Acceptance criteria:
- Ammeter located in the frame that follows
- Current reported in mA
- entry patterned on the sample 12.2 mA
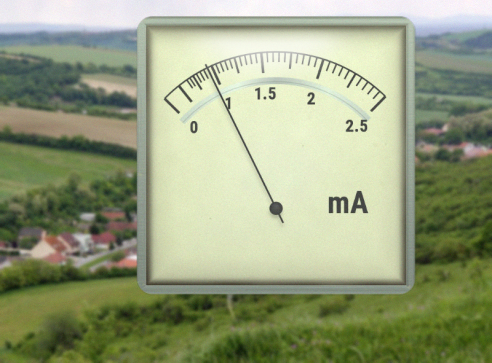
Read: 0.95 mA
